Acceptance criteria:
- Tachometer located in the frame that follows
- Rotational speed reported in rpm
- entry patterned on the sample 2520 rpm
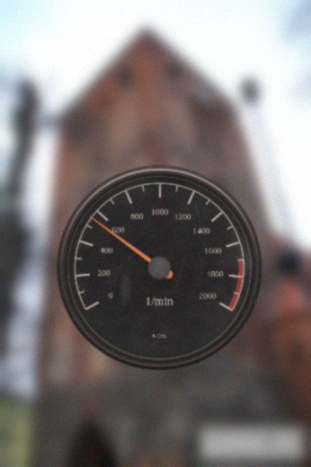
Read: 550 rpm
